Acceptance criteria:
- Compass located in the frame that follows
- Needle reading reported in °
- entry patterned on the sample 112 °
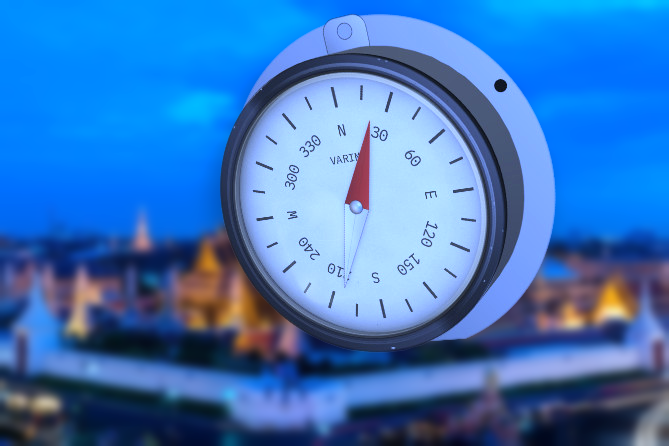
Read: 22.5 °
